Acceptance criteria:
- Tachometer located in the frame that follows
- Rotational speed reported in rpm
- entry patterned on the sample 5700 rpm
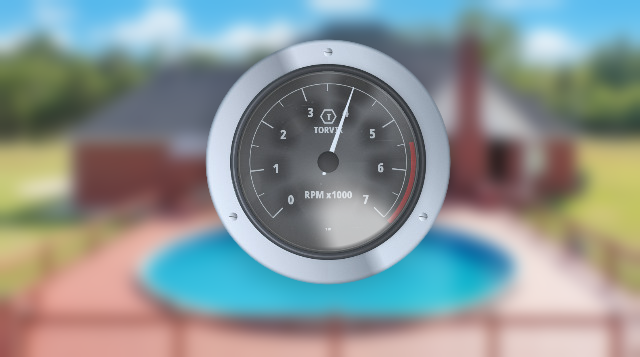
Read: 4000 rpm
